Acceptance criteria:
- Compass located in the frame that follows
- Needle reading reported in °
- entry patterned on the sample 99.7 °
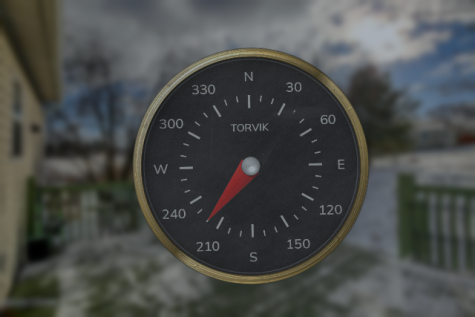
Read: 220 °
